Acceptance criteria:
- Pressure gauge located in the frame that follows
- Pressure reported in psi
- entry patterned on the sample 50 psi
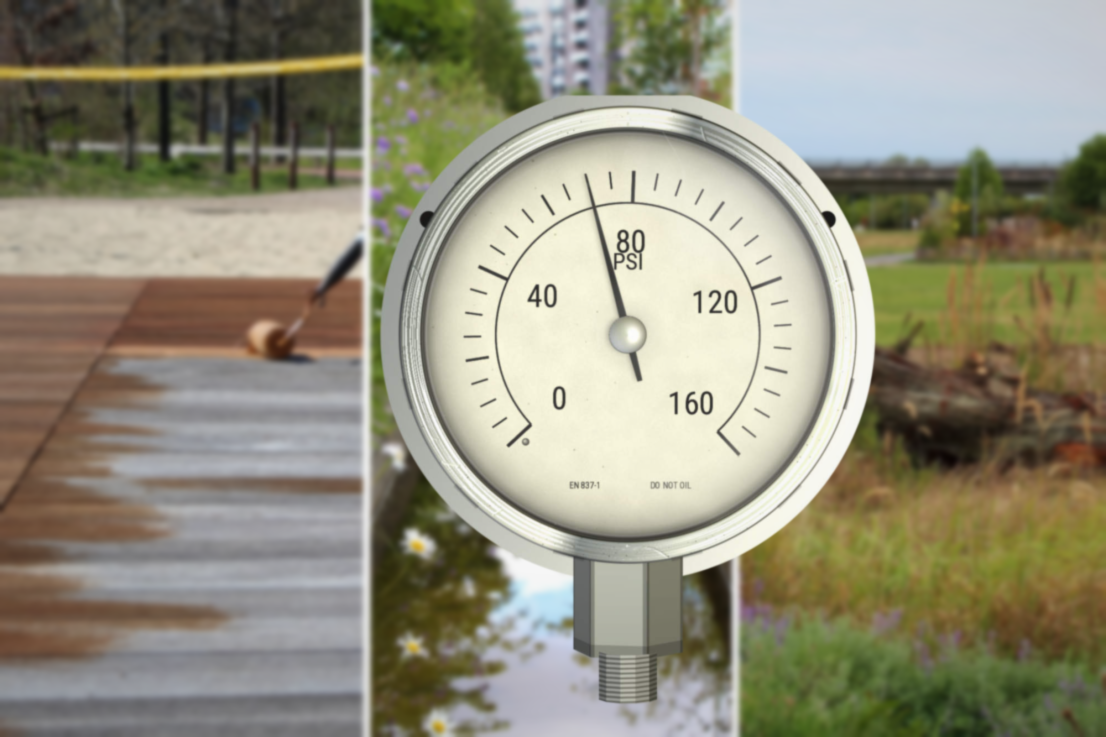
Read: 70 psi
